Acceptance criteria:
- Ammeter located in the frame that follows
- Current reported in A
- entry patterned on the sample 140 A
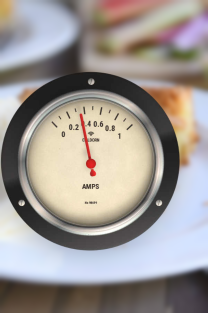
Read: 0.35 A
